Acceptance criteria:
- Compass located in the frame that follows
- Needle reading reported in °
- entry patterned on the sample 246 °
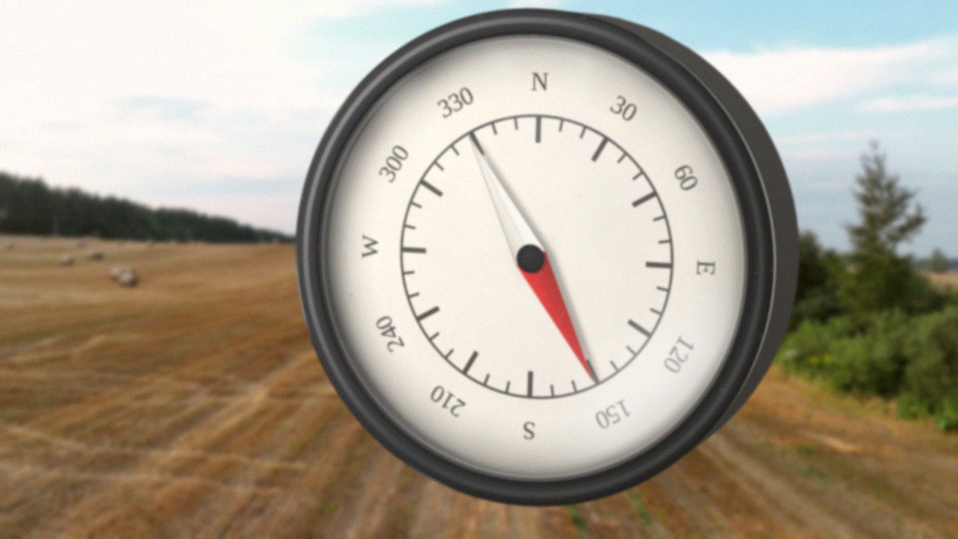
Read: 150 °
